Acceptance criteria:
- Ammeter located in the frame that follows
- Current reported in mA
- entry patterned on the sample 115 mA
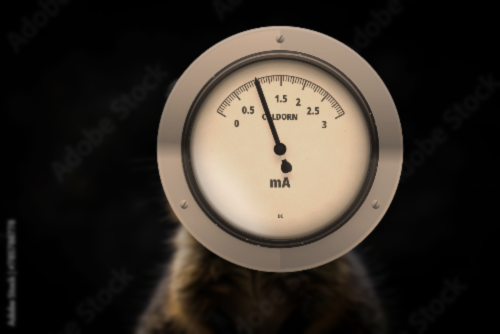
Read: 1 mA
